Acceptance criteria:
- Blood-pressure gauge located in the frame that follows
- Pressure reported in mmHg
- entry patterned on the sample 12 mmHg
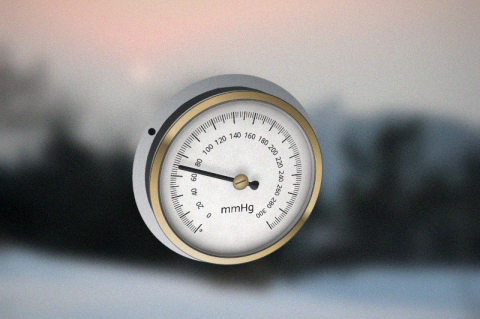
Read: 70 mmHg
